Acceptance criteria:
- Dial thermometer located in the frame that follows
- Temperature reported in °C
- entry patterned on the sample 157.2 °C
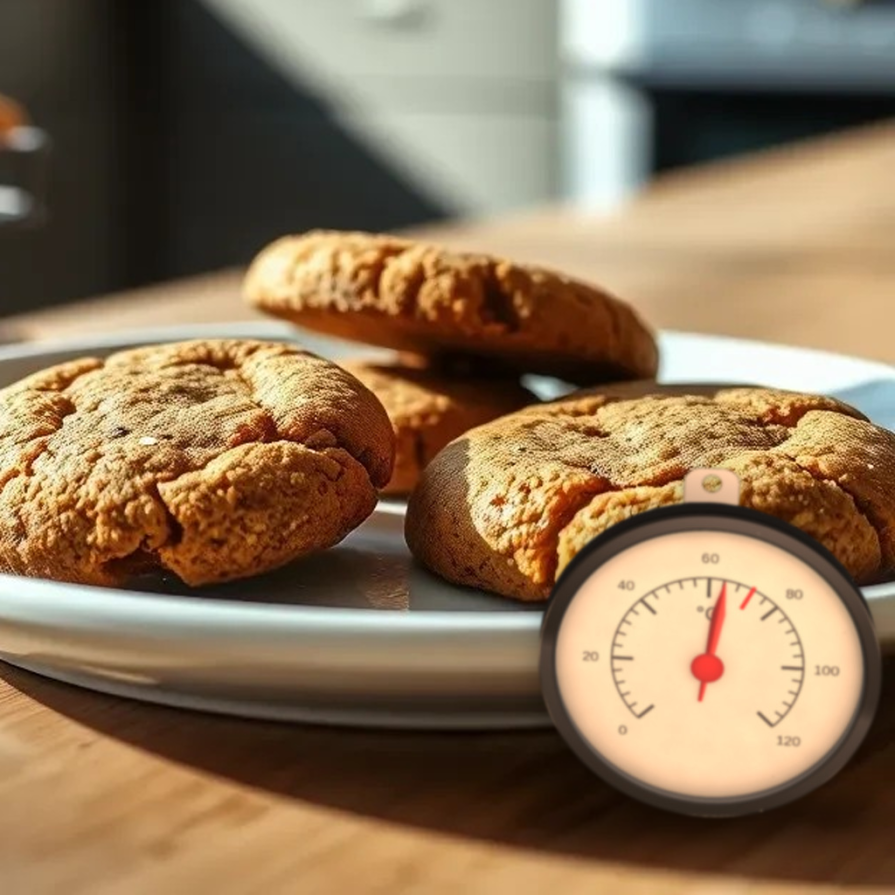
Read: 64 °C
